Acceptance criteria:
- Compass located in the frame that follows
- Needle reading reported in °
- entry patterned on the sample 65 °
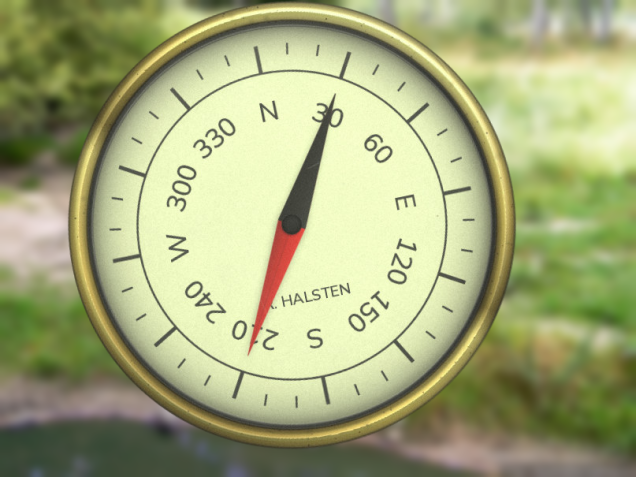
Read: 210 °
